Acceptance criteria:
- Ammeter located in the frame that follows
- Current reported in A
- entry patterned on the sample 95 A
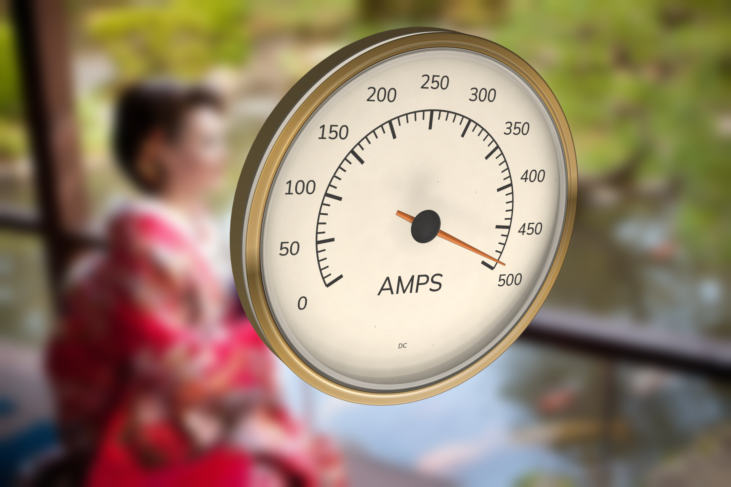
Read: 490 A
